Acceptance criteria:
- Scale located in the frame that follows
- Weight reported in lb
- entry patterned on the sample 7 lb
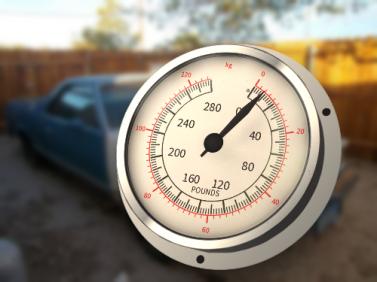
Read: 10 lb
